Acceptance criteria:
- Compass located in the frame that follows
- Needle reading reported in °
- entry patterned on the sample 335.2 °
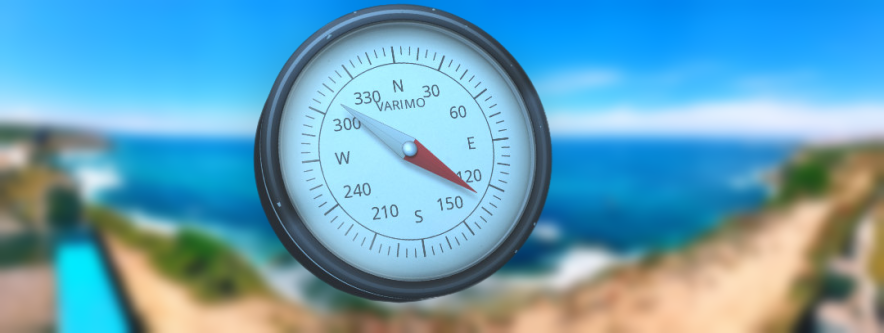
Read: 130 °
